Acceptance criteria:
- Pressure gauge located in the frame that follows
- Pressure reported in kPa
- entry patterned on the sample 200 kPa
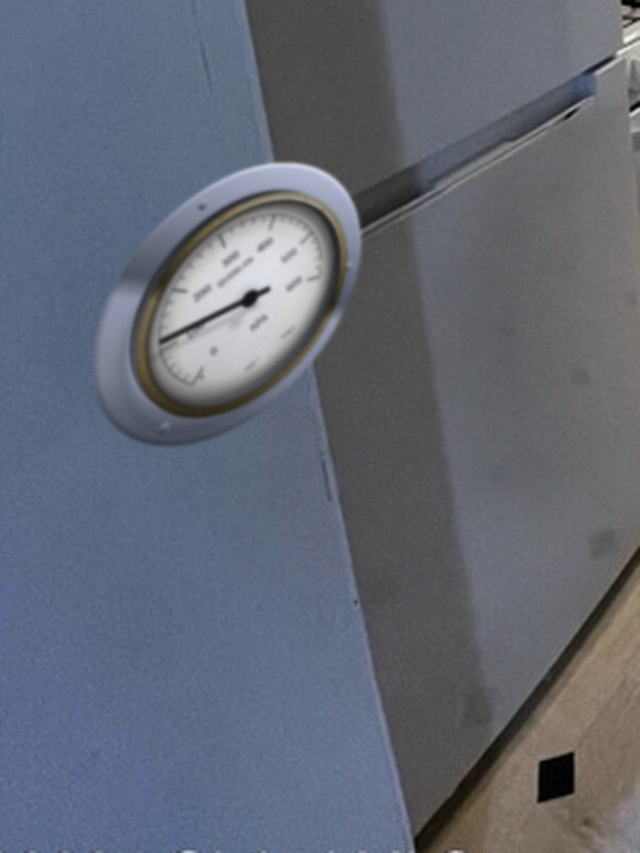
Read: 120 kPa
